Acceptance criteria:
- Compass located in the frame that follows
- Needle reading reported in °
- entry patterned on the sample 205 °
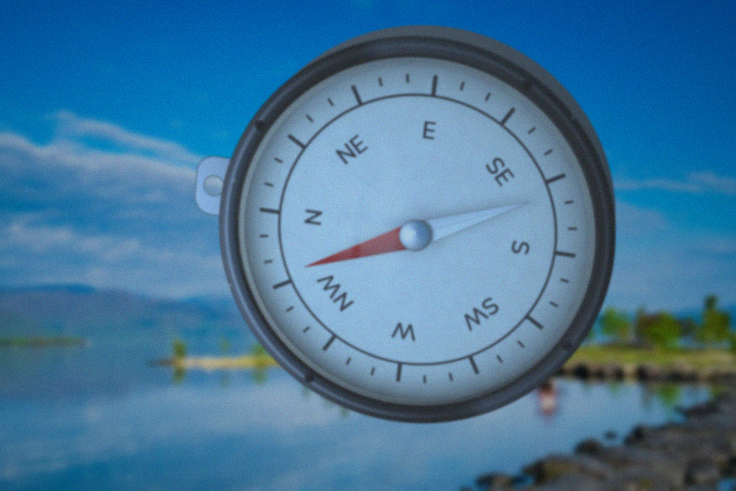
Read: 335 °
